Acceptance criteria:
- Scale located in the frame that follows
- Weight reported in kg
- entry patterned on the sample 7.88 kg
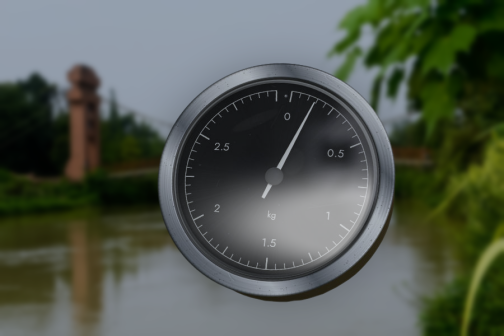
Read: 0.15 kg
